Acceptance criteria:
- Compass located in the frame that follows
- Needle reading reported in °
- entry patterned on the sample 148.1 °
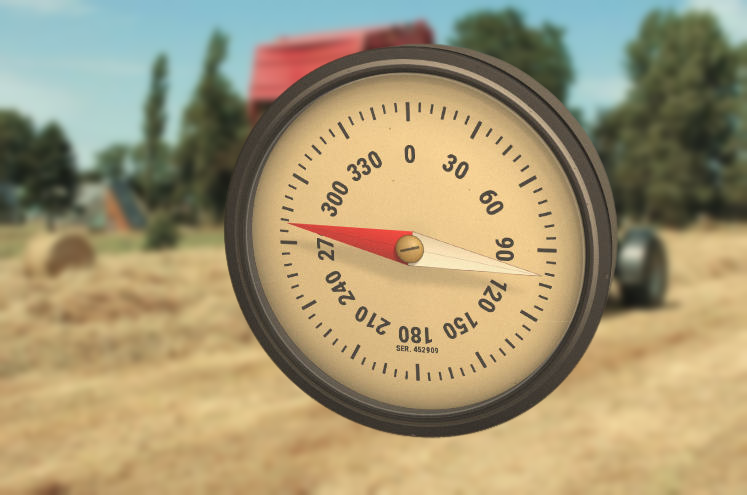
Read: 280 °
